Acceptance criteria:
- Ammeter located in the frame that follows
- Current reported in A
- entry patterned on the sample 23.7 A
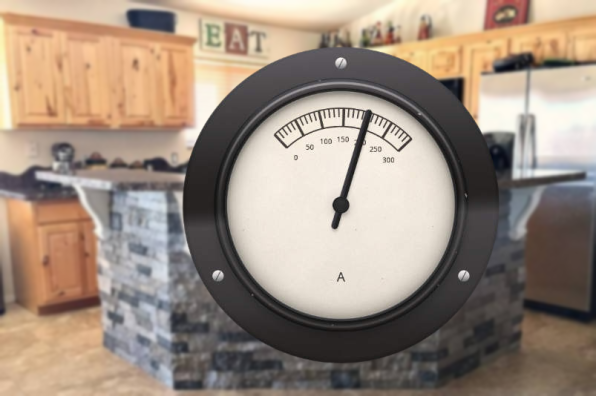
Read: 200 A
